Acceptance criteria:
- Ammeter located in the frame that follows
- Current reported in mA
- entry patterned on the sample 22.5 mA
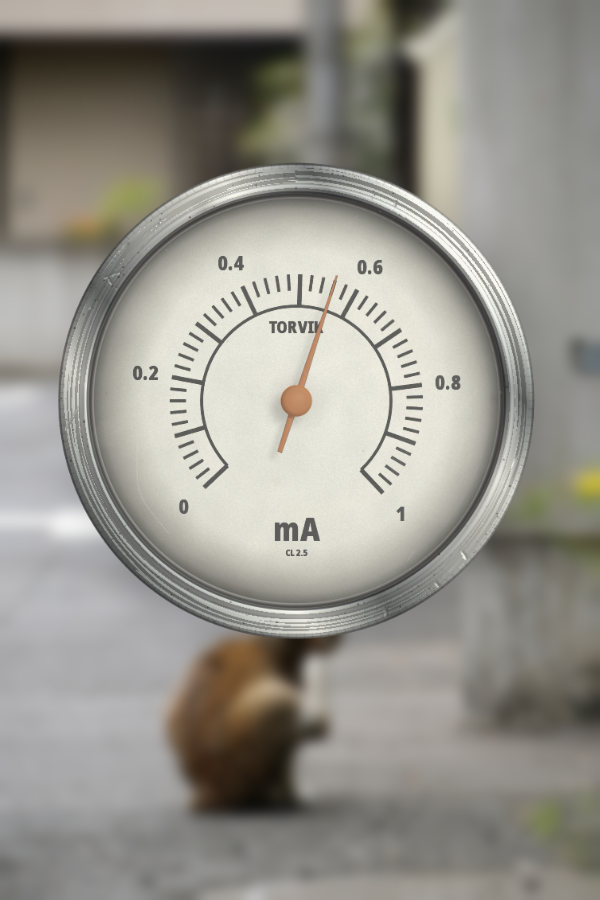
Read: 0.56 mA
